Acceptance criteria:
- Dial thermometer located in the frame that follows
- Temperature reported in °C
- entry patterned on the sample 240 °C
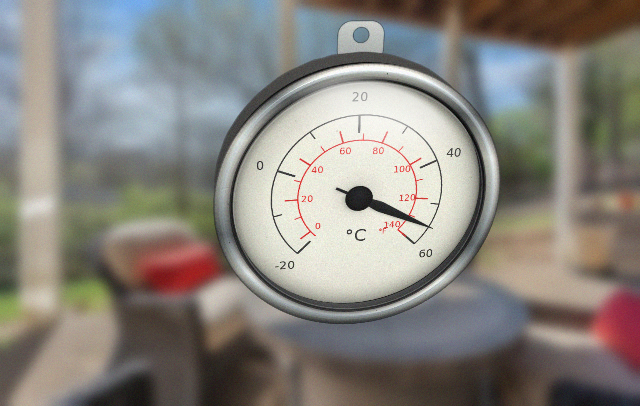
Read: 55 °C
